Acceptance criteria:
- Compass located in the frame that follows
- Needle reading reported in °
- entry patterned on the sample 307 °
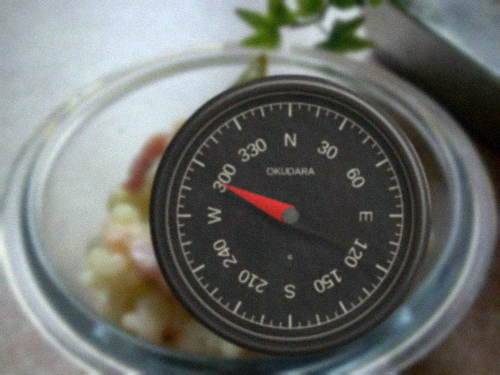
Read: 295 °
